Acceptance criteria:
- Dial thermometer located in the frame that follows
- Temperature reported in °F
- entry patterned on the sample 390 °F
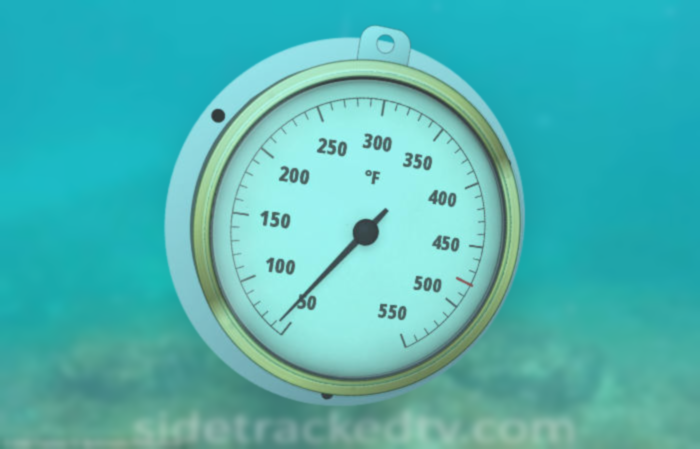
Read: 60 °F
